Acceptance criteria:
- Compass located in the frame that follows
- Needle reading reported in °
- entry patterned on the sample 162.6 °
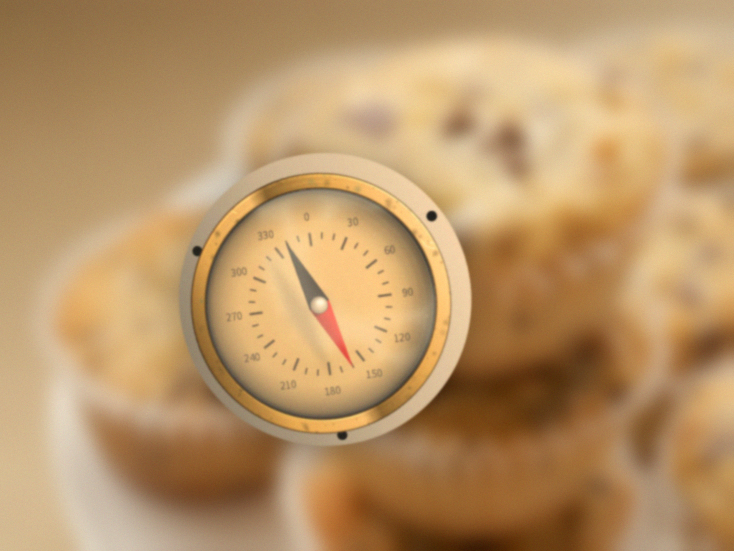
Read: 160 °
